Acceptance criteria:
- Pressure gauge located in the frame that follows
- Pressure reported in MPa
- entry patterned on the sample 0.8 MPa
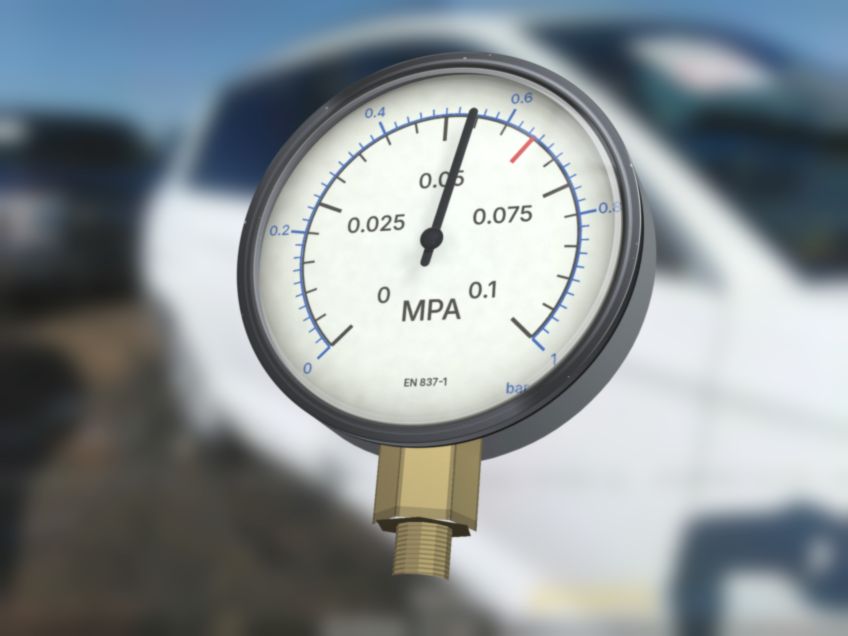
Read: 0.055 MPa
